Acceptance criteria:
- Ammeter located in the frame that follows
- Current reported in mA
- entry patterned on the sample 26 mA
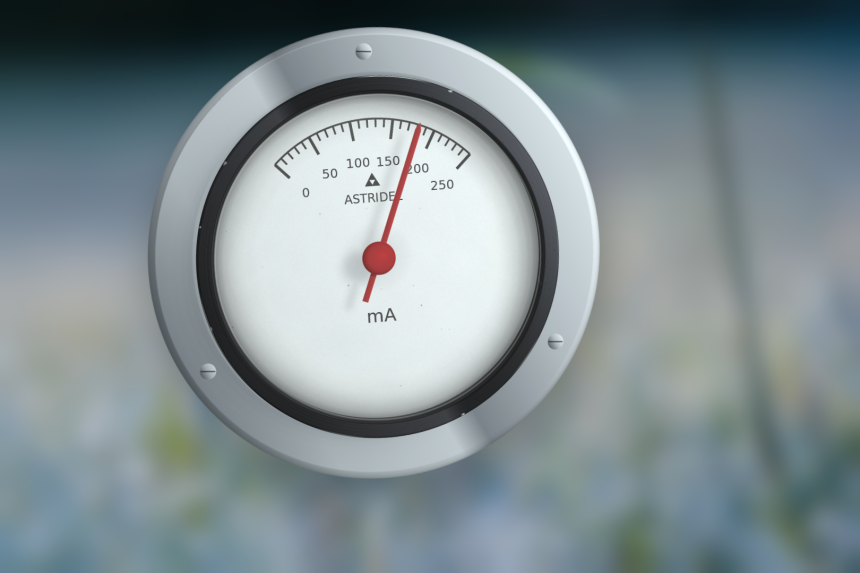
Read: 180 mA
